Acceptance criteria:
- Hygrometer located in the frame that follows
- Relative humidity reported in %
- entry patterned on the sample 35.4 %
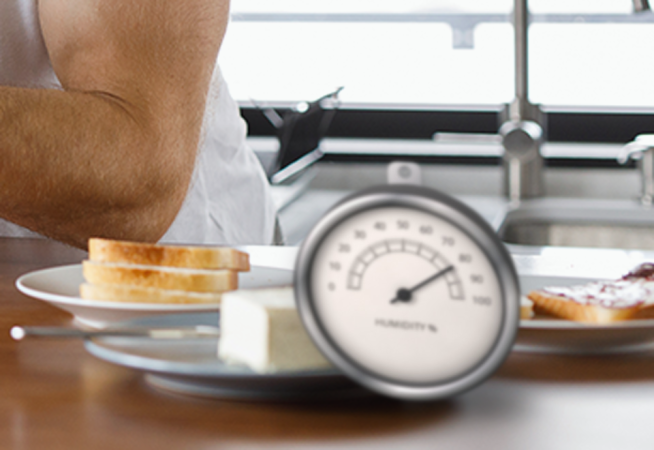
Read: 80 %
